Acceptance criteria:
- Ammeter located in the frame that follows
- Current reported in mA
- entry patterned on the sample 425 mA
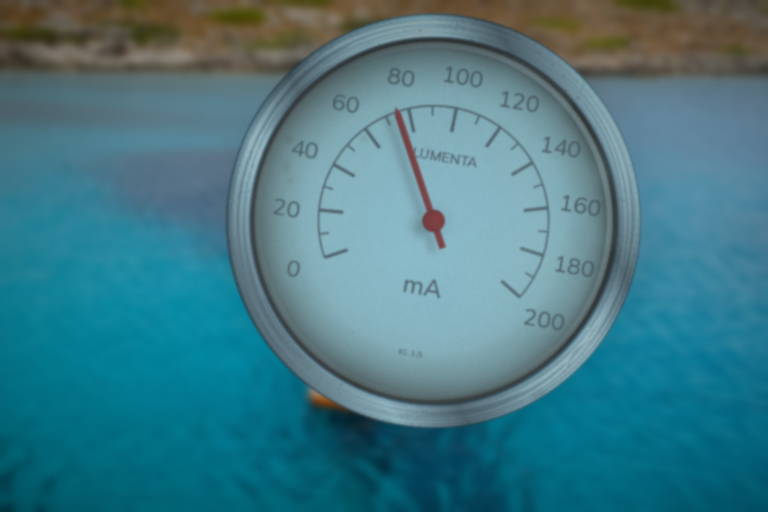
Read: 75 mA
